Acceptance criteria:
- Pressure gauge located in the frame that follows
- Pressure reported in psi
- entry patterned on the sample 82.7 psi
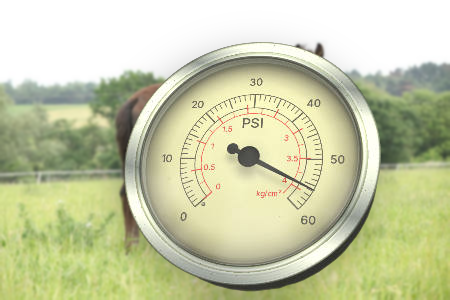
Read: 56 psi
